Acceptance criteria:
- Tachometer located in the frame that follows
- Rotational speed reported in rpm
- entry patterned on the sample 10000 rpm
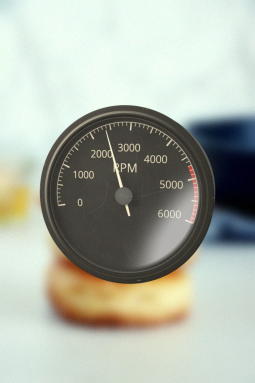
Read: 2400 rpm
